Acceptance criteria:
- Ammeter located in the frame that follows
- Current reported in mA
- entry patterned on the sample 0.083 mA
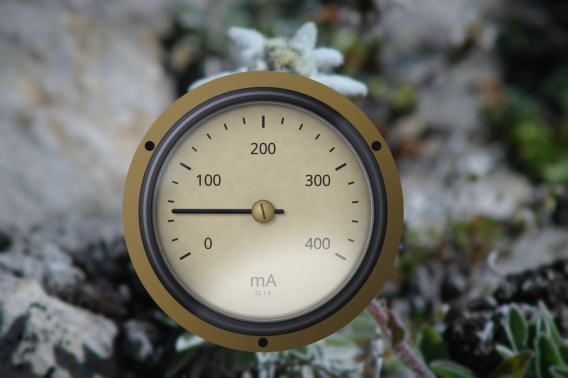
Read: 50 mA
